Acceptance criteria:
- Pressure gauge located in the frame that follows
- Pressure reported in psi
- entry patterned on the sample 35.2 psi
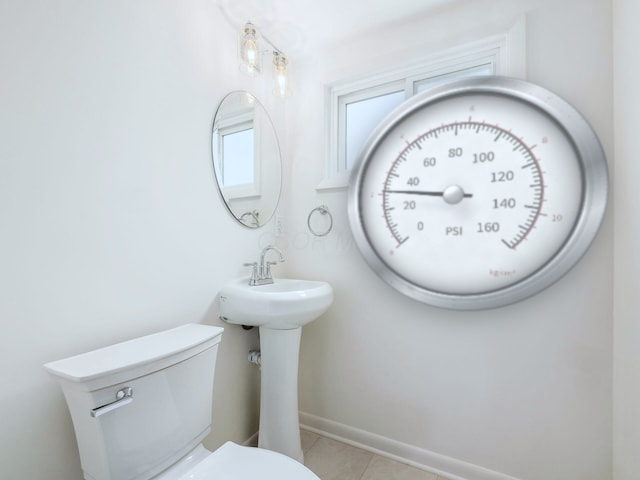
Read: 30 psi
